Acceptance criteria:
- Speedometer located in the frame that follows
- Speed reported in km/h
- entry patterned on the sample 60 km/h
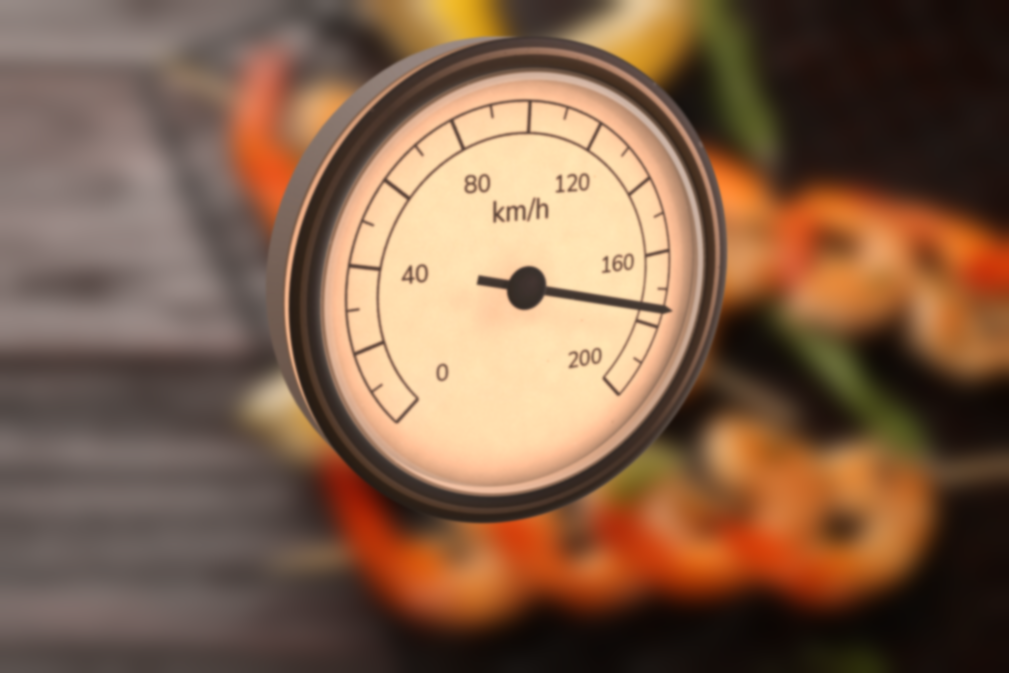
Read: 175 km/h
